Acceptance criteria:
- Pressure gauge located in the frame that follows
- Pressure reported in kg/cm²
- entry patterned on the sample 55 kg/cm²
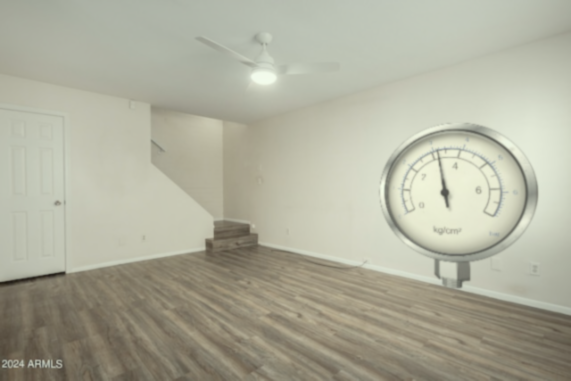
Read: 3.25 kg/cm²
